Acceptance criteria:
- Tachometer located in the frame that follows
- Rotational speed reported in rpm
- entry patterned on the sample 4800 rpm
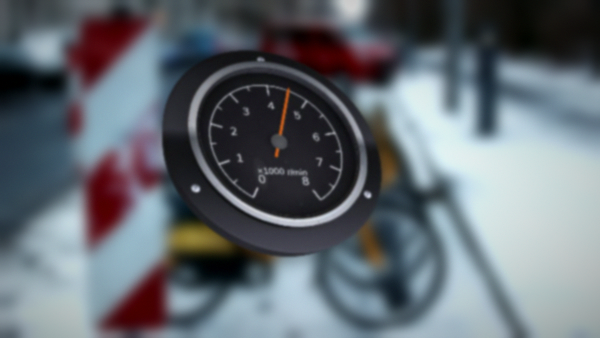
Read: 4500 rpm
